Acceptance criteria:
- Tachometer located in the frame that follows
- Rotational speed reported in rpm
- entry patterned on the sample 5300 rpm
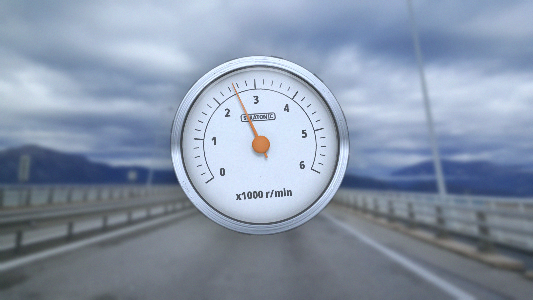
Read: 2500 rpm
